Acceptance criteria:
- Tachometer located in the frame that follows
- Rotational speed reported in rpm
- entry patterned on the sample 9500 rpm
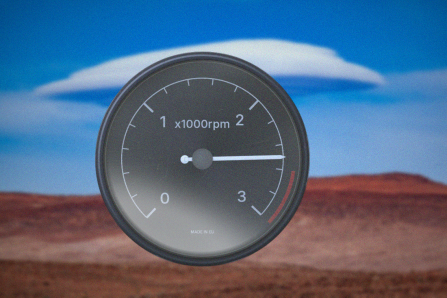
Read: 2500 rpm
